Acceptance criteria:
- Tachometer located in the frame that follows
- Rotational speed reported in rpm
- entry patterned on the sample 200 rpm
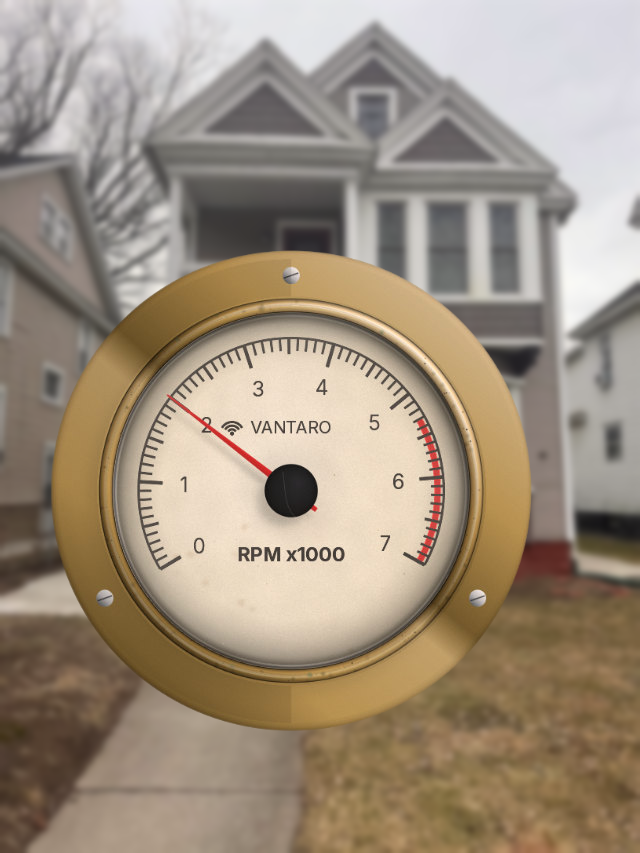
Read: 2000 rpm
